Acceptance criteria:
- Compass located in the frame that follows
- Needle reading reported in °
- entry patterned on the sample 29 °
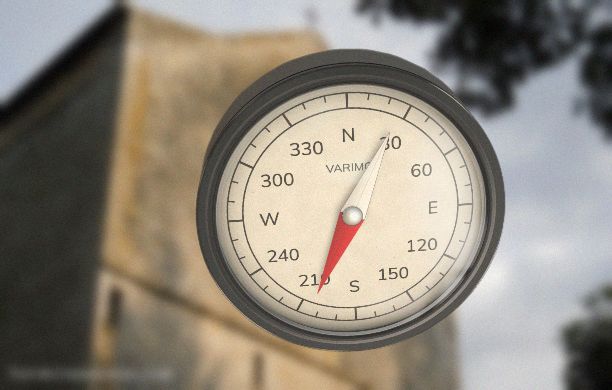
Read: 205 °
